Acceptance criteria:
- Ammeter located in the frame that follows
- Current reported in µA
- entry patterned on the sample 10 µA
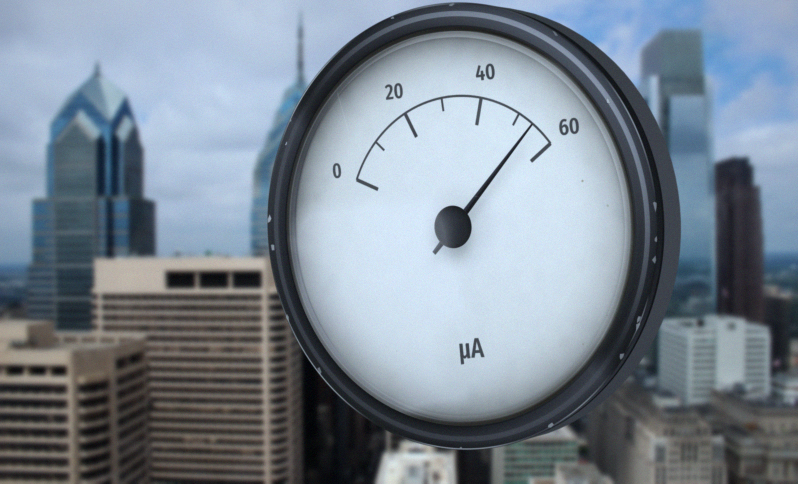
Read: 55 µA
